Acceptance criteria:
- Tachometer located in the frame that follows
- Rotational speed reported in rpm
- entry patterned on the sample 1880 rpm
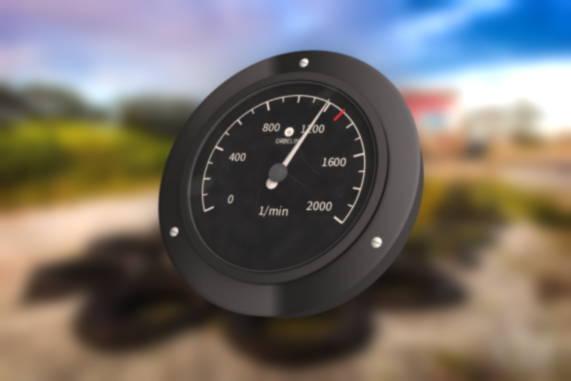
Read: 1200 rpm
